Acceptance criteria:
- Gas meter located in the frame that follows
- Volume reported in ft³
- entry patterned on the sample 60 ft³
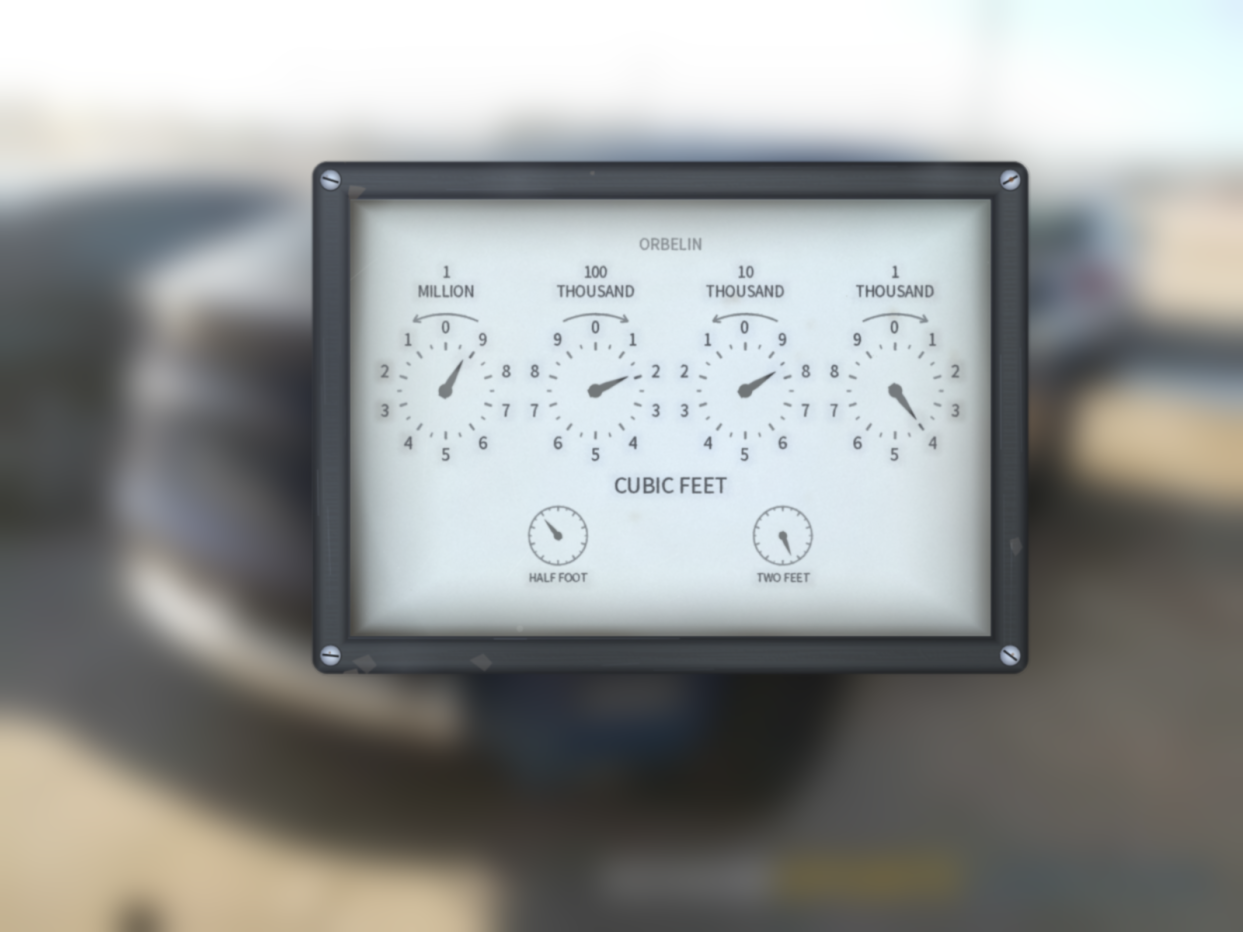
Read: 918400 ft³
